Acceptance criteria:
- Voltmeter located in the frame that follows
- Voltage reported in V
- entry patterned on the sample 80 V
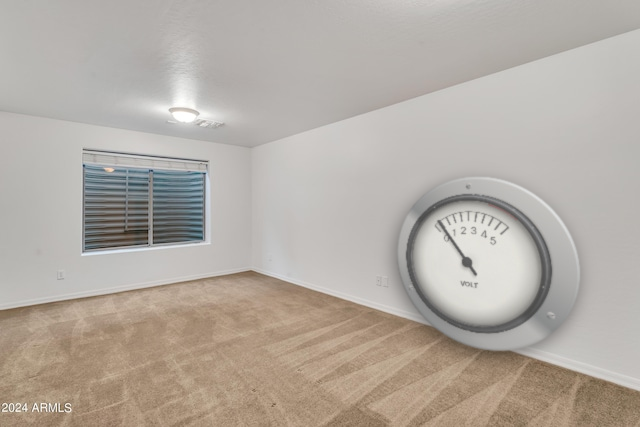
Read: 0.5 V
